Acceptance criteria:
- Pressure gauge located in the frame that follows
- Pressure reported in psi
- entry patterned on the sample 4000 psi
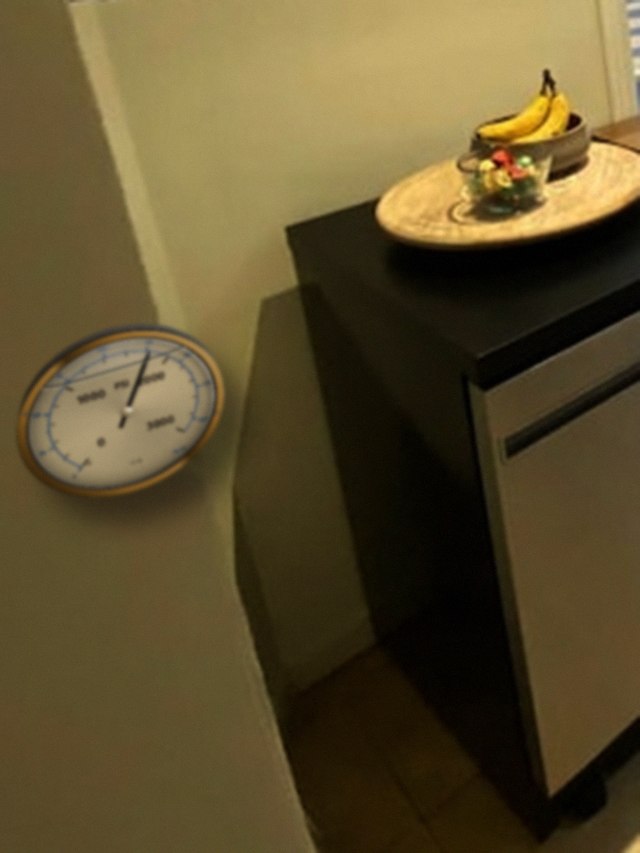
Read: 1800 psi
